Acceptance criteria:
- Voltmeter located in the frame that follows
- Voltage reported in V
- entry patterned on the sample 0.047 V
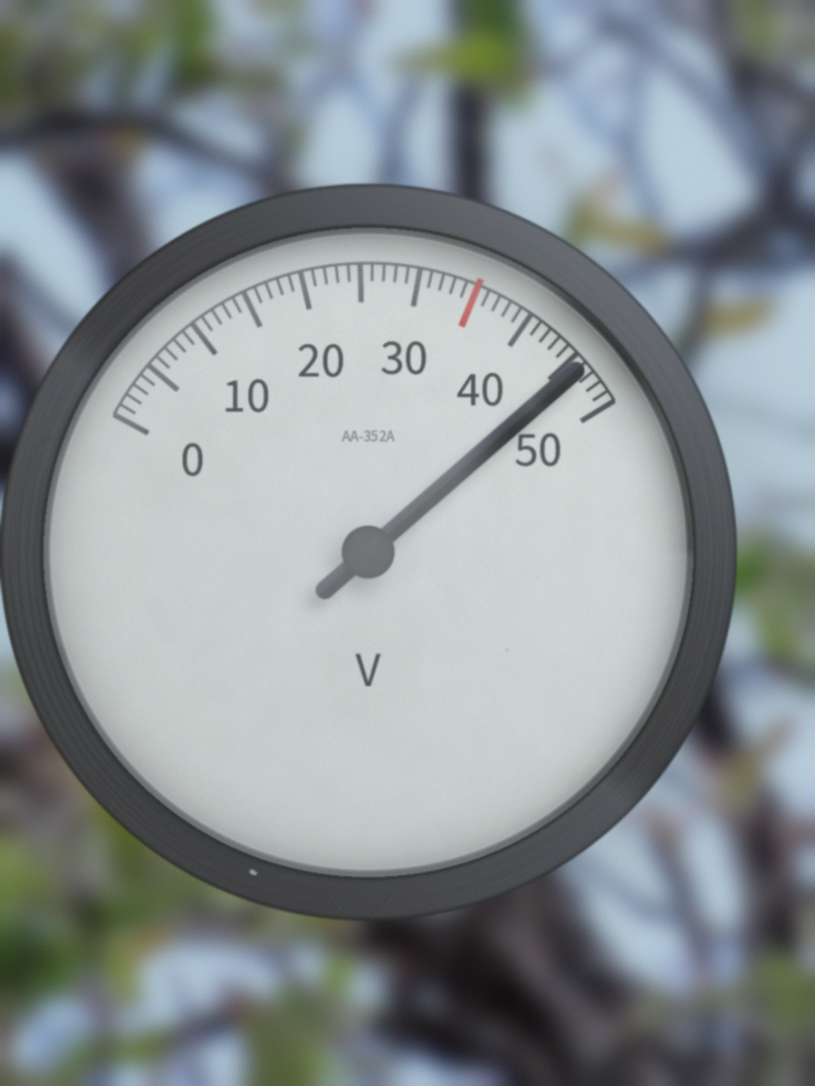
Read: 46 V
